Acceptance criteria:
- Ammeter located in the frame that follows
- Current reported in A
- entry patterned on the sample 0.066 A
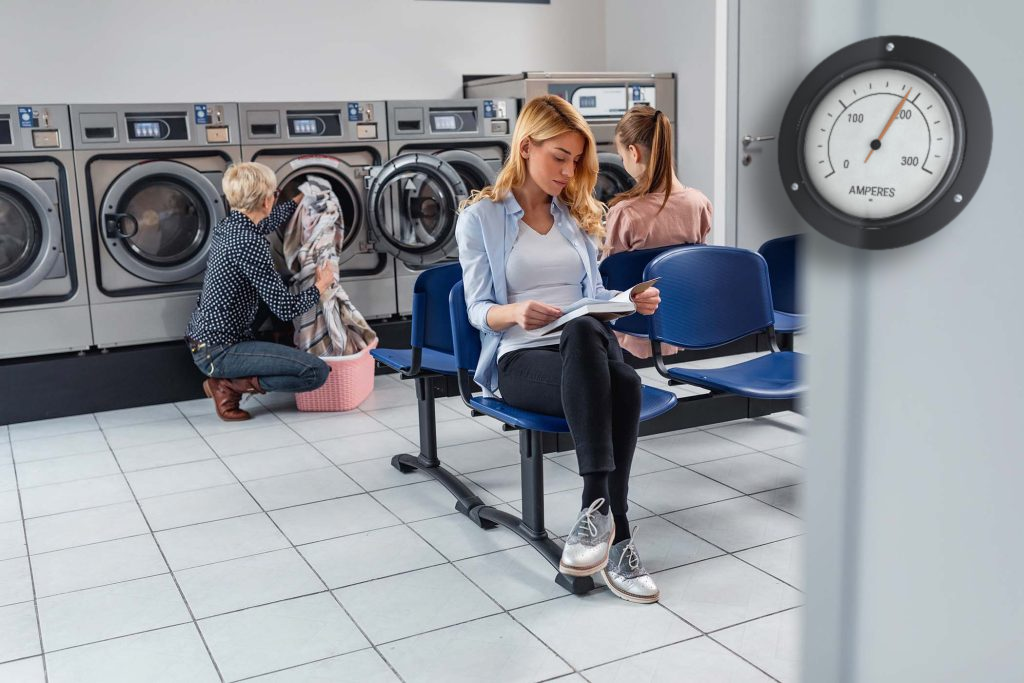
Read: 190 A
